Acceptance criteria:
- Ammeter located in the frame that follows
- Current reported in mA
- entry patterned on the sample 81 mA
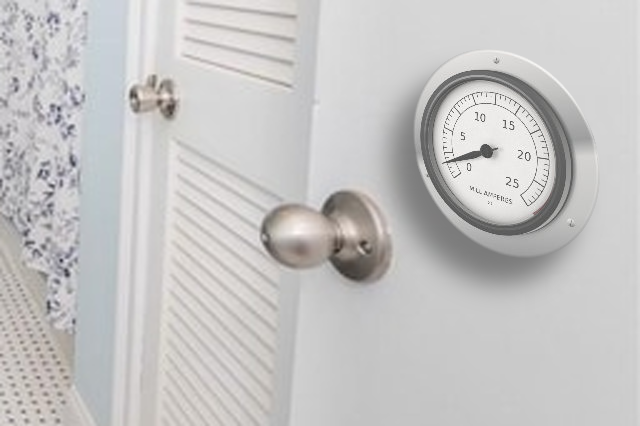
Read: 1.5 mA
